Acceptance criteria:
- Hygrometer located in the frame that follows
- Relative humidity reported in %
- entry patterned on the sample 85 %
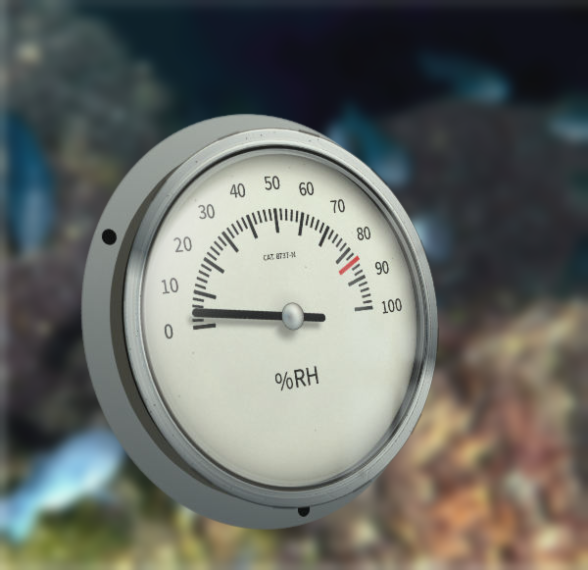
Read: 4 %
